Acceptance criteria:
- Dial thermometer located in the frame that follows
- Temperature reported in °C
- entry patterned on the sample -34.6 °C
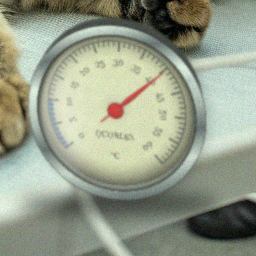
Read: 40 °C
